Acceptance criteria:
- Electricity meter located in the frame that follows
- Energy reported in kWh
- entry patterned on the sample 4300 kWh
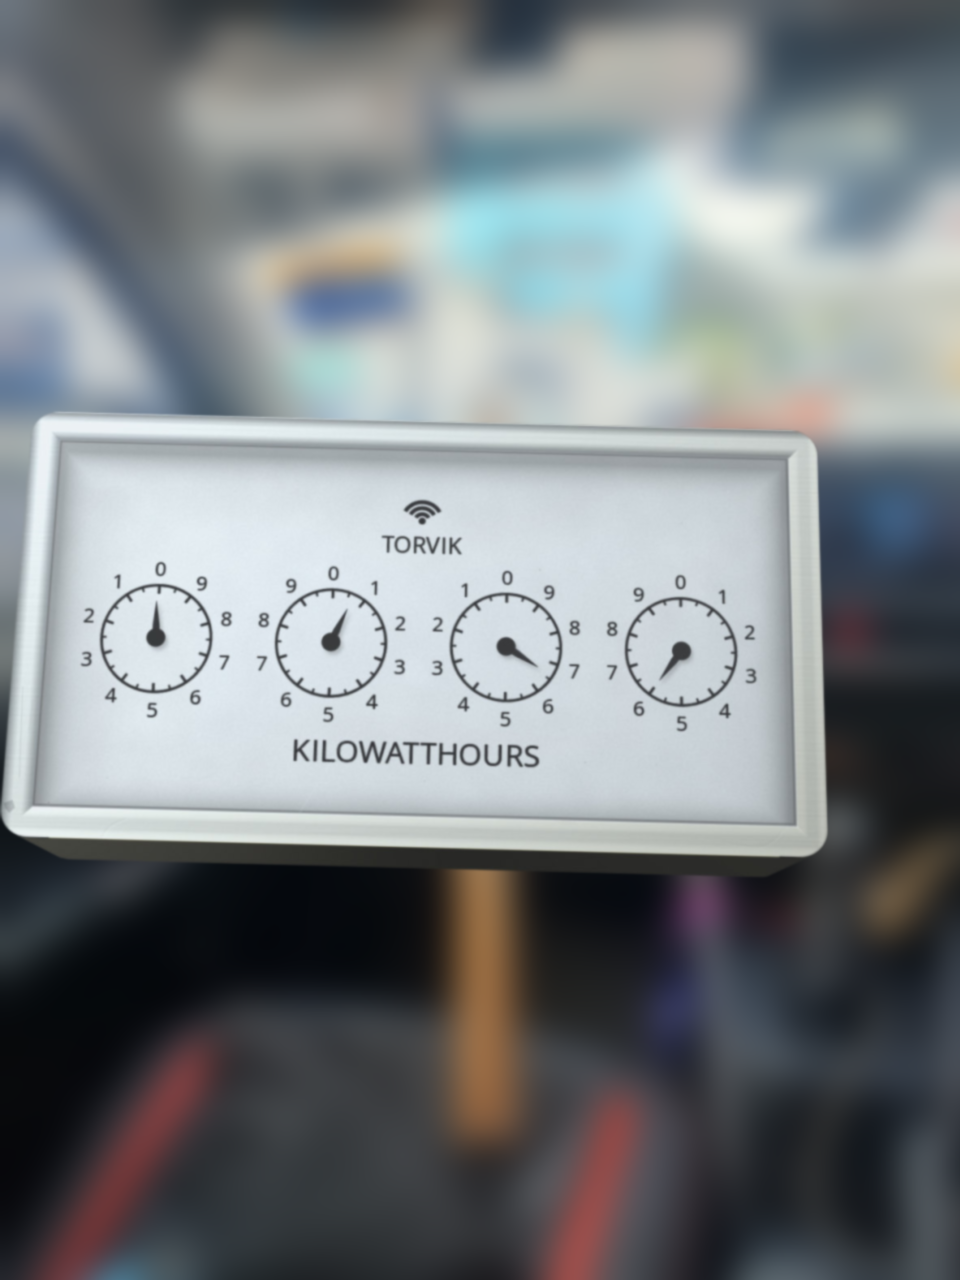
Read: 66 kWh
